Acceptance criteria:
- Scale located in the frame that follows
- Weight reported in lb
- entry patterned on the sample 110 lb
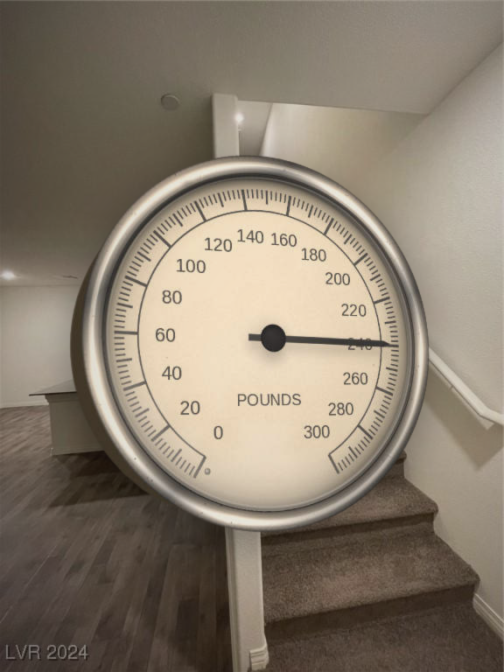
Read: 240 lb
